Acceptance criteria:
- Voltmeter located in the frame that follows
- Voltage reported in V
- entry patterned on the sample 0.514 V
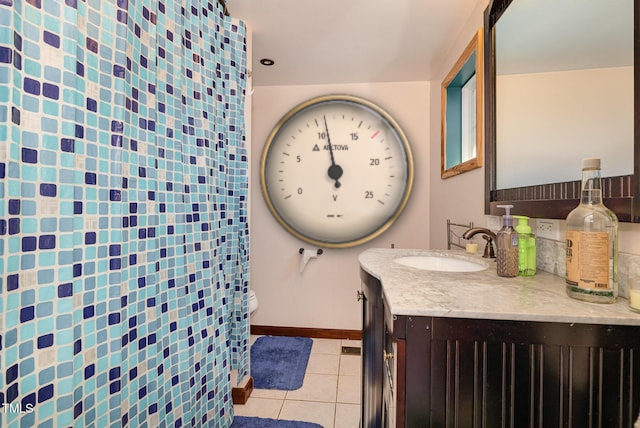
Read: 11 V
